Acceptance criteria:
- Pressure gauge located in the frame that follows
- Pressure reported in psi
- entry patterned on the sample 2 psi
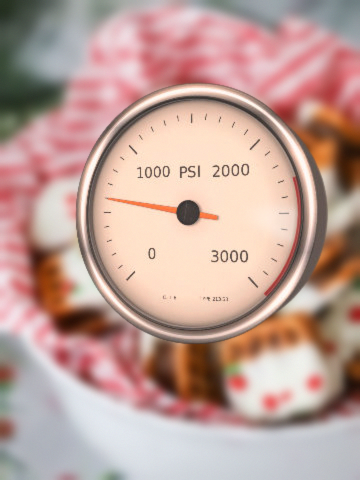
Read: 600 psi
